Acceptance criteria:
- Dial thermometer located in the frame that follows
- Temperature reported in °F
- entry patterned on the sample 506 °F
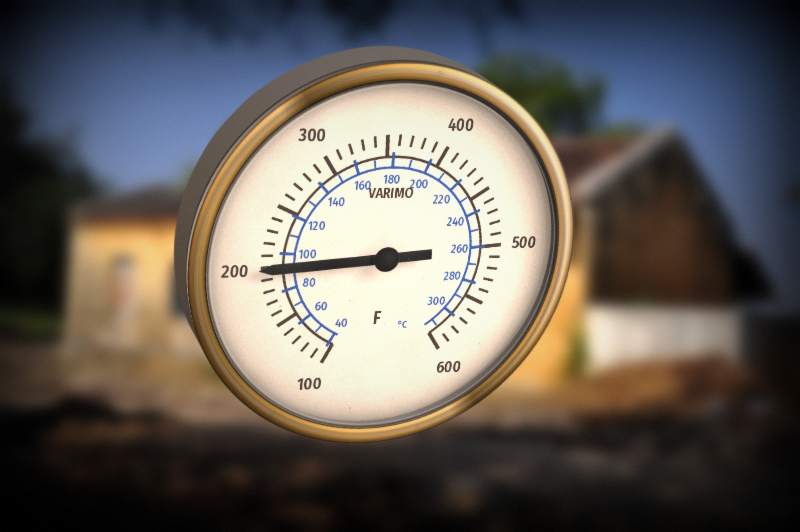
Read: 200 °F
